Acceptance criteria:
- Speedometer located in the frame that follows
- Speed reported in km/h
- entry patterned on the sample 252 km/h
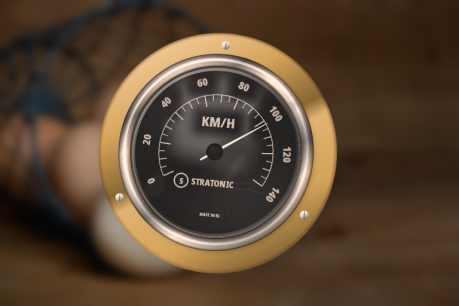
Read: 102.5 km/h
